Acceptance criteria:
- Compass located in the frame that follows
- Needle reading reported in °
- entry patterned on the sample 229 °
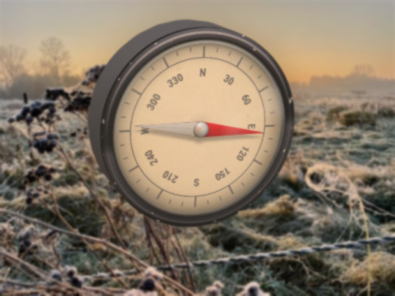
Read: 95 °
